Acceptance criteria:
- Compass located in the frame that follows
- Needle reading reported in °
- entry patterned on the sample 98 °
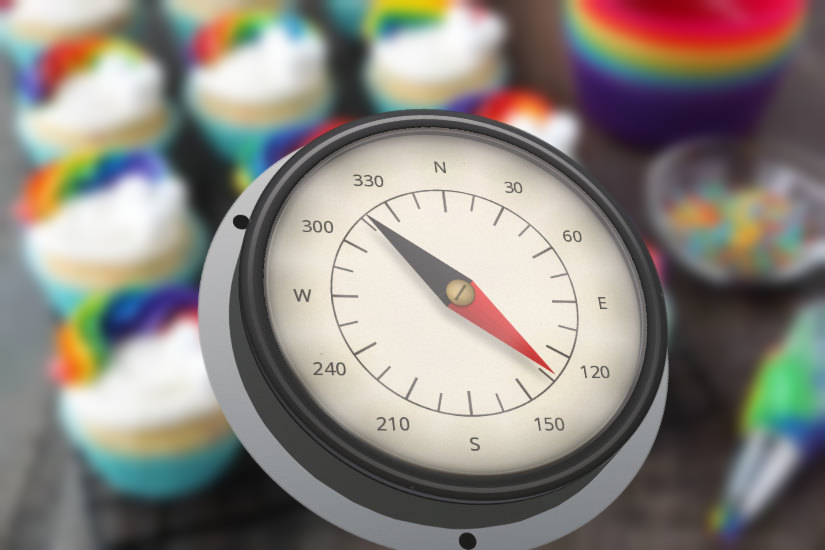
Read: 135 °
